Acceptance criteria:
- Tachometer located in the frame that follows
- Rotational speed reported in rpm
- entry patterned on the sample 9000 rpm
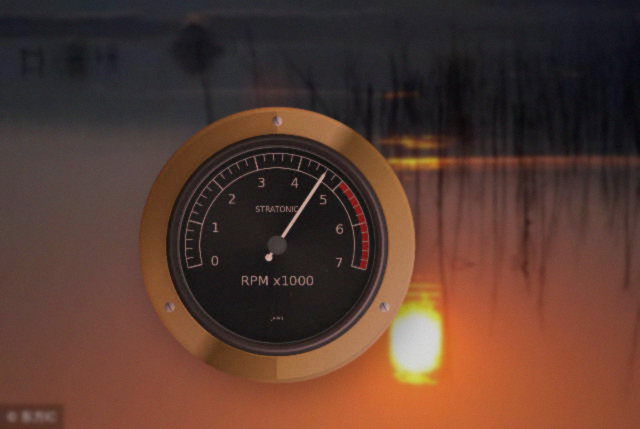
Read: 4600 rpm
